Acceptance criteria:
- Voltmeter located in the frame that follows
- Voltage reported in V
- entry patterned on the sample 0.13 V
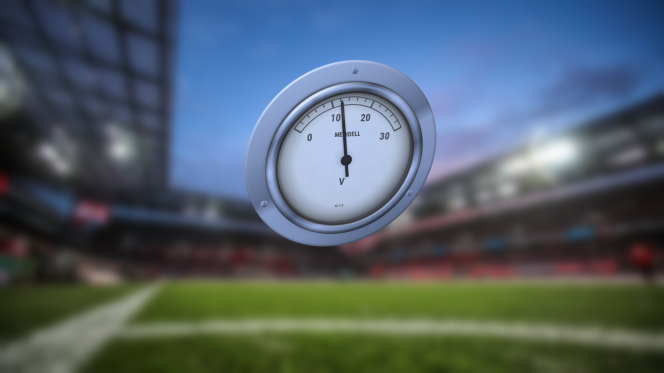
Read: 12 V
